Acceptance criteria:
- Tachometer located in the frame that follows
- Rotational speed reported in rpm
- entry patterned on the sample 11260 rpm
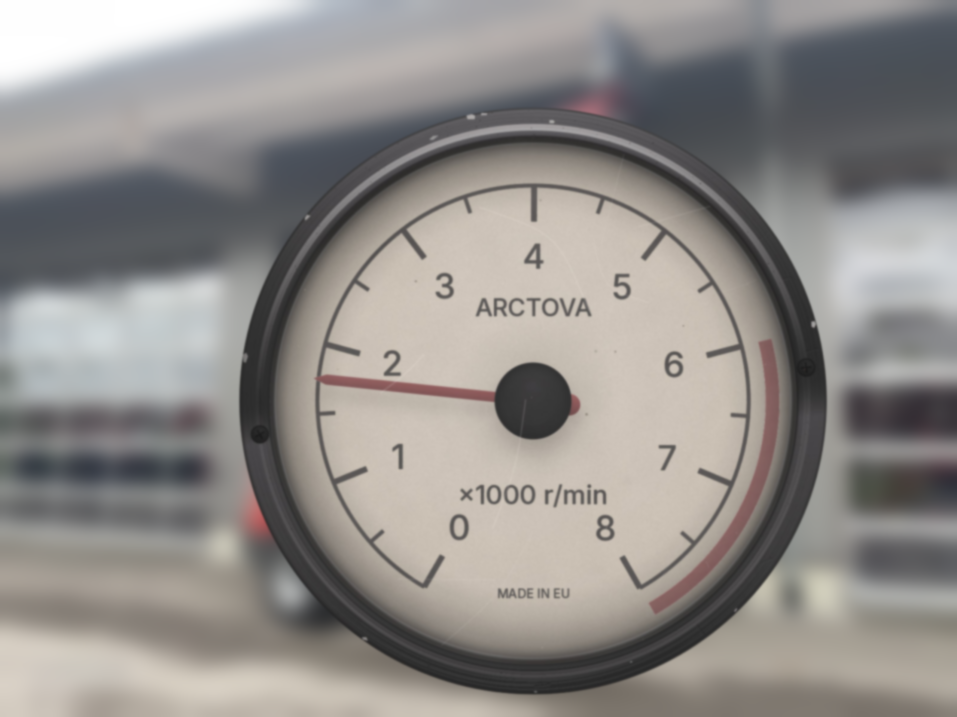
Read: 1750 rpm
